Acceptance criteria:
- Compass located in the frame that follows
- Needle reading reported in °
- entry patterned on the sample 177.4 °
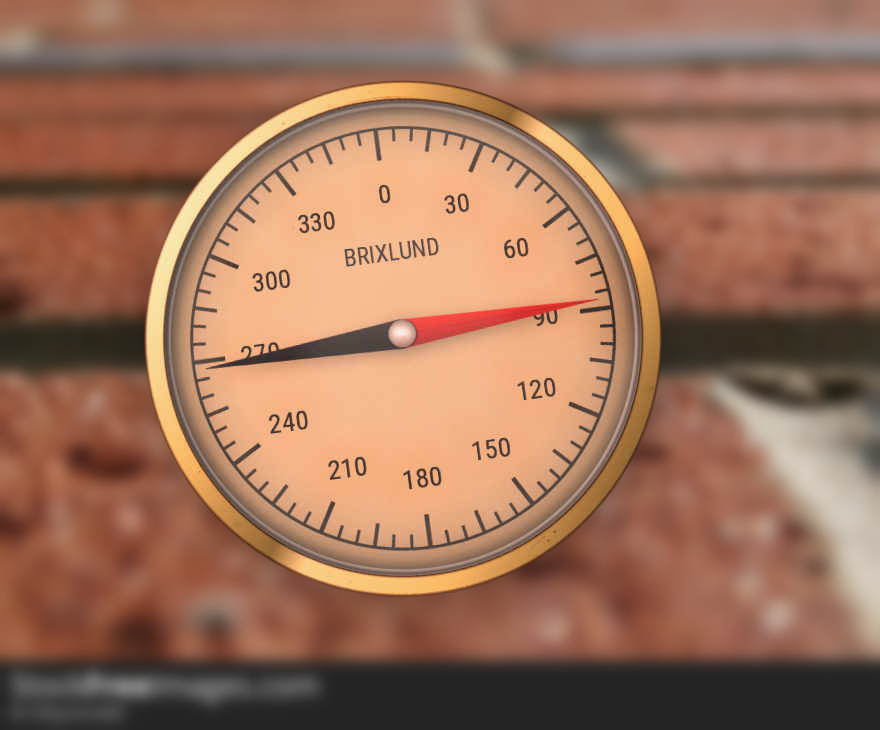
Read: 87.5 °
